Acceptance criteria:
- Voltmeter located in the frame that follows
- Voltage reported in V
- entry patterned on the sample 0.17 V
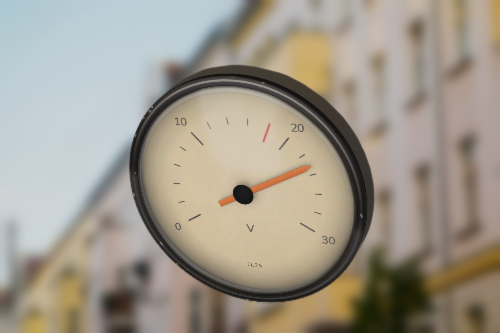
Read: 23 V
